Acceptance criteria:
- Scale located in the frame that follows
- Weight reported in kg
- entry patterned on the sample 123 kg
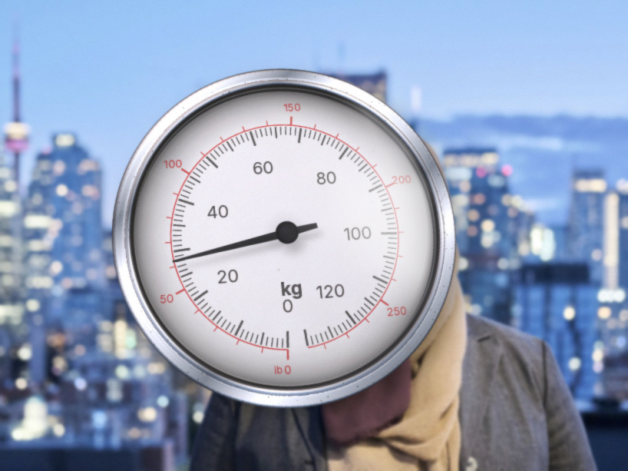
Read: 28 kg
